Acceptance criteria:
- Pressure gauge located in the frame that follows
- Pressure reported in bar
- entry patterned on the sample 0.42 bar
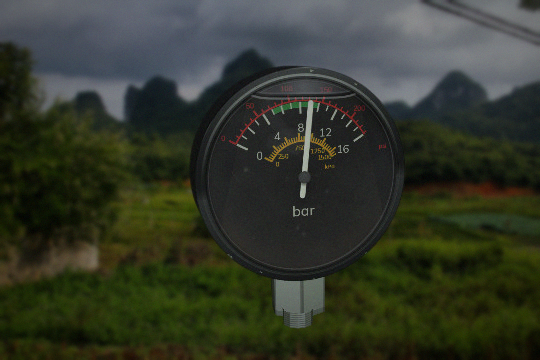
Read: 9 bar
